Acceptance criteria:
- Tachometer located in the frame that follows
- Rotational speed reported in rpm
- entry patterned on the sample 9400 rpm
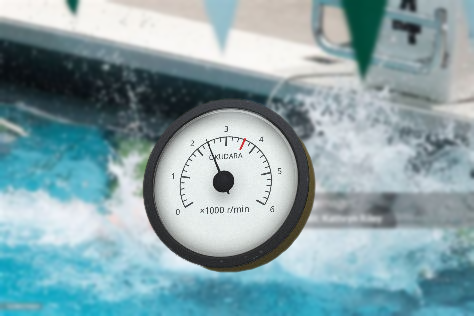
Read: 2400 rpm
